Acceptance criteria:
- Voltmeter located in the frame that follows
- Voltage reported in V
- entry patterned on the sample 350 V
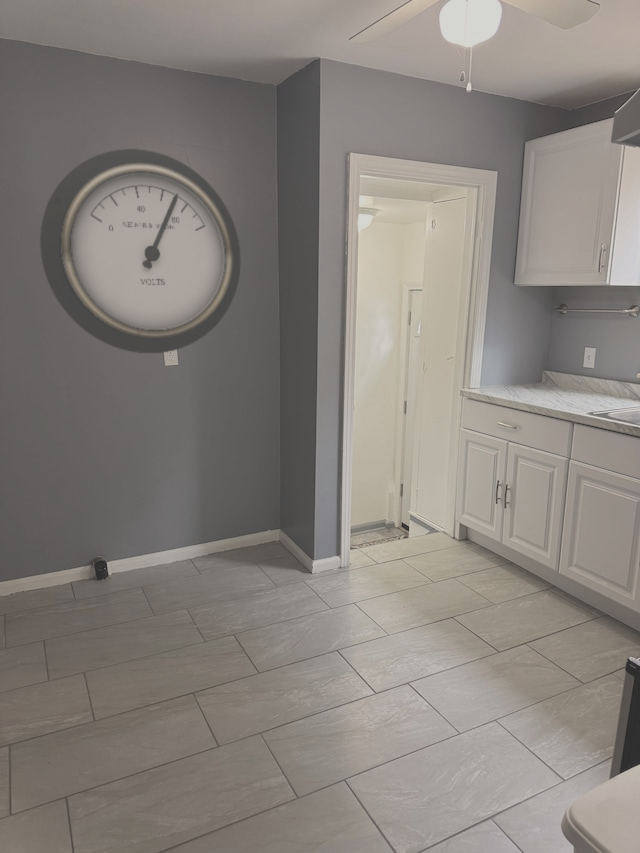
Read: 70 V
